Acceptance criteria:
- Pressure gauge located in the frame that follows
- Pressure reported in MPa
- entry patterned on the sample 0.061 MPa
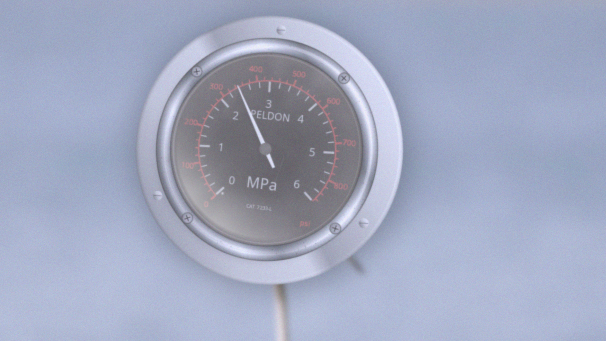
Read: 2.4 MPa
